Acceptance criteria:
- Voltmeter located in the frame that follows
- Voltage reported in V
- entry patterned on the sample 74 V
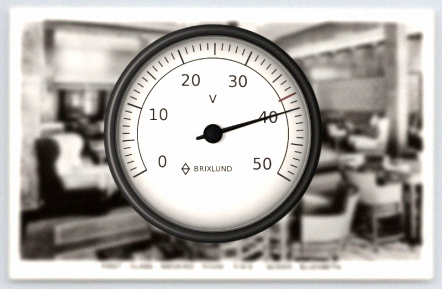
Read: 40 V
